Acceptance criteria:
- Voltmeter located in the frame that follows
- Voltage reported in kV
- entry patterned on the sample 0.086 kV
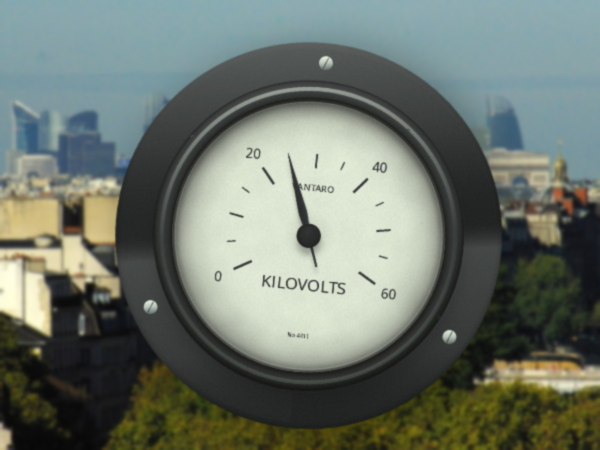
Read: 25 kV
